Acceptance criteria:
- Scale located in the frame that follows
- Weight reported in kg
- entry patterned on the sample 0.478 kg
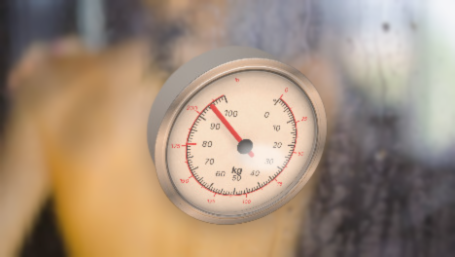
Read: 95 kg
